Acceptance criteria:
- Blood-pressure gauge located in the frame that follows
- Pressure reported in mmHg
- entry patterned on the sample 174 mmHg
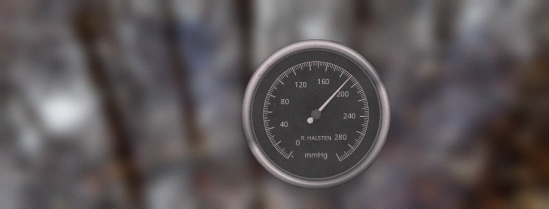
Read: 190 mmHg
